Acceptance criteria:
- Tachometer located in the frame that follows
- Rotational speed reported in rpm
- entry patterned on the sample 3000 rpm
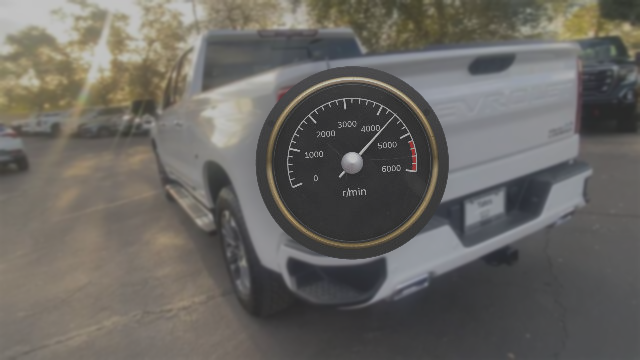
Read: 4400 rpm
